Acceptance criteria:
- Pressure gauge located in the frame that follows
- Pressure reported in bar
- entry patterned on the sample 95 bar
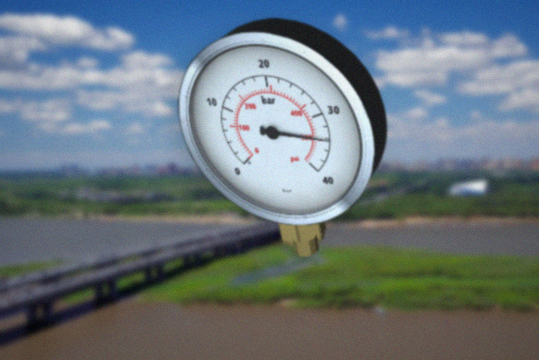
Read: 34 bar
